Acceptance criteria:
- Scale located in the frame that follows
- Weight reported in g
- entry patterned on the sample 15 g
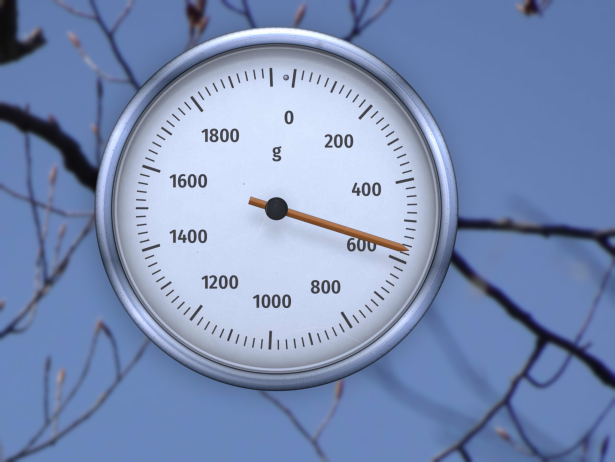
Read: 570 g
